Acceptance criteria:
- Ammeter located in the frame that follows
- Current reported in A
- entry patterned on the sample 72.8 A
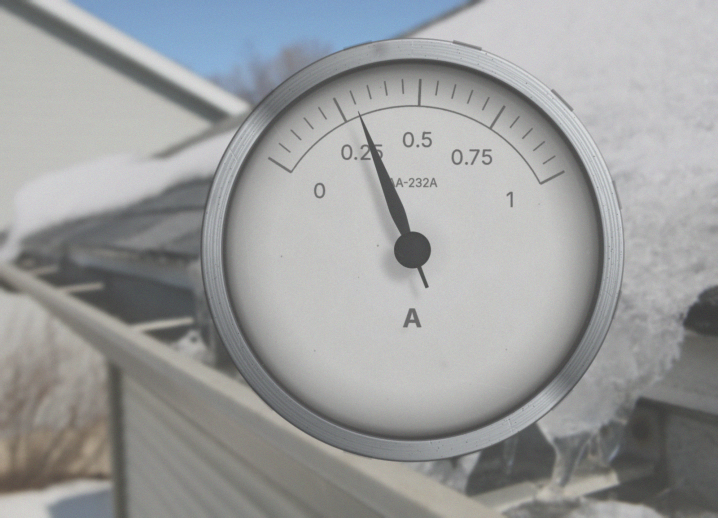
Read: 0.3 A
